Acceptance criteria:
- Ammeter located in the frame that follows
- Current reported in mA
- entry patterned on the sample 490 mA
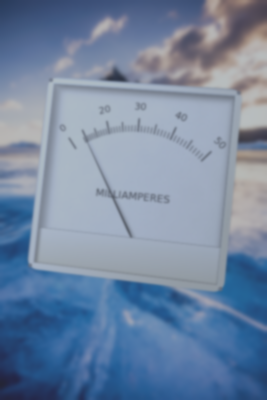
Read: 10 mA
